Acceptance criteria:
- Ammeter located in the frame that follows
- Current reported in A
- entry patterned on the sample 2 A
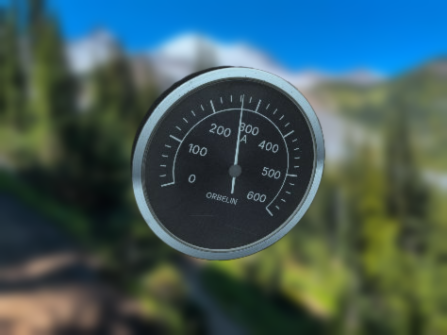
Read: 260 A
